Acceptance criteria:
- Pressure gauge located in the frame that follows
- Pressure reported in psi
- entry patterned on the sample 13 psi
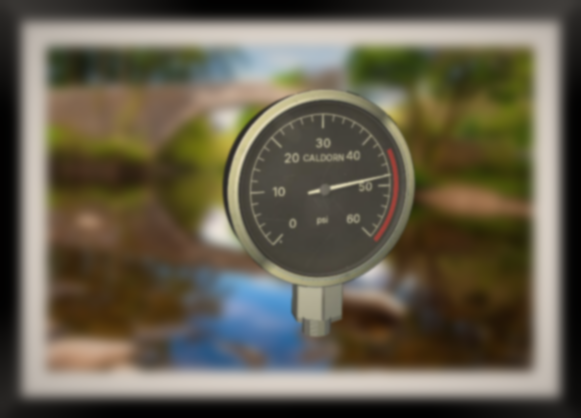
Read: 48 psi
